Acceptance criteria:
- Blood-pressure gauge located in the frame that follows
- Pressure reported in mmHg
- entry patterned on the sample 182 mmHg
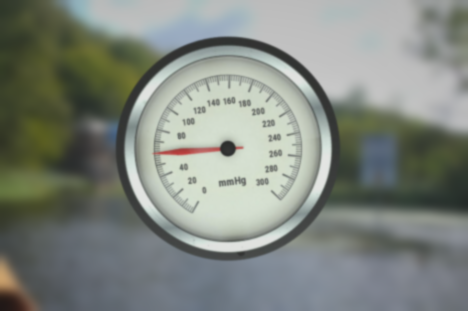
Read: 60 mmHg
